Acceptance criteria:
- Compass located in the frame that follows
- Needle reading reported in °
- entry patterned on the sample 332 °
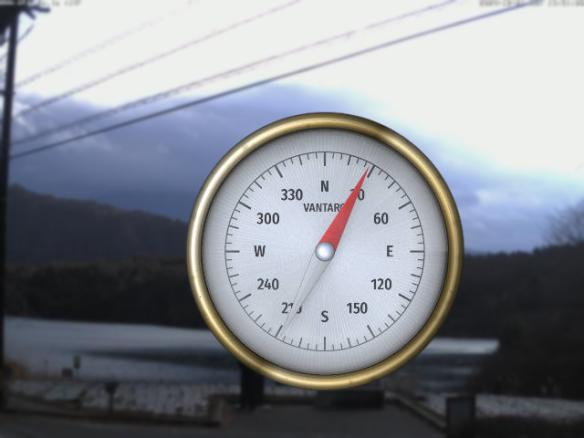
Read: 27.5 °
